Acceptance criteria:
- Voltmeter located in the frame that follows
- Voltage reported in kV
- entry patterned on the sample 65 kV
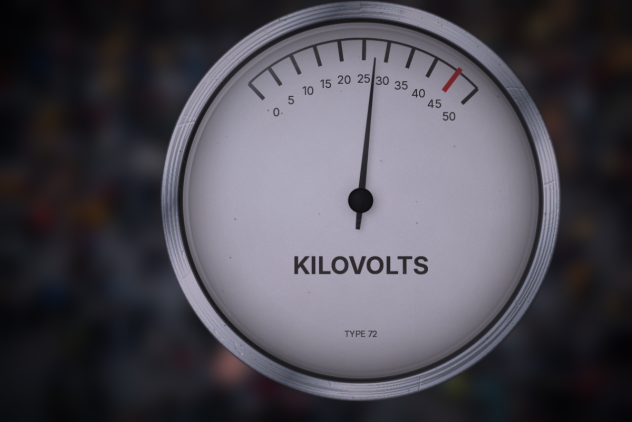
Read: 27.5 kV
